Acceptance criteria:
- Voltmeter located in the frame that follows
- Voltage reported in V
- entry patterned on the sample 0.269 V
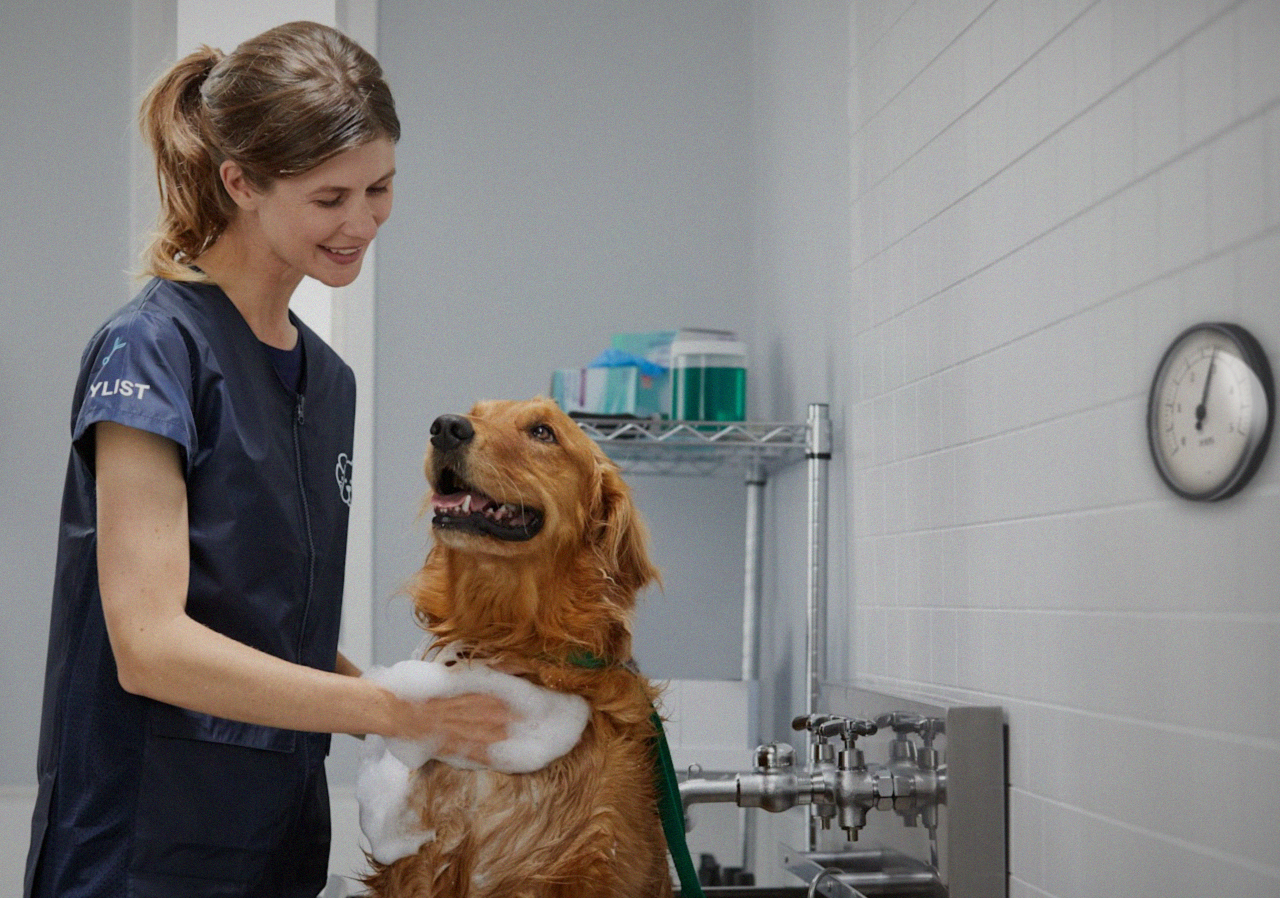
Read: 3 V
